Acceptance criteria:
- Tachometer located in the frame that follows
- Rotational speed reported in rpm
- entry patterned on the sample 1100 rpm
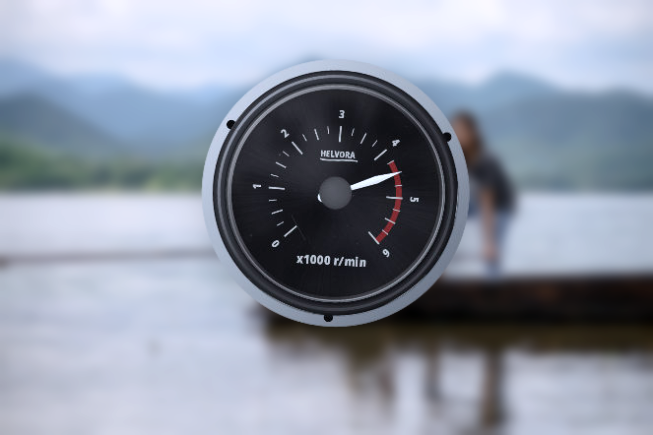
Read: 4500 rpm
